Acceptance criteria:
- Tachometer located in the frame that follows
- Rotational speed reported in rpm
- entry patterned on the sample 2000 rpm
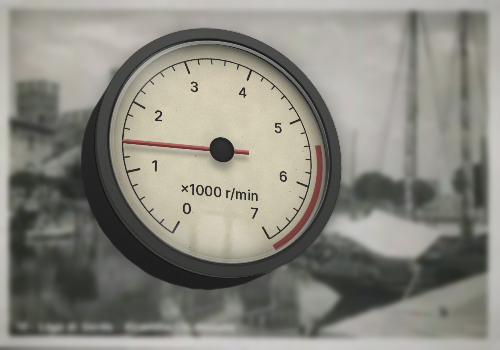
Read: 1400 rpm
